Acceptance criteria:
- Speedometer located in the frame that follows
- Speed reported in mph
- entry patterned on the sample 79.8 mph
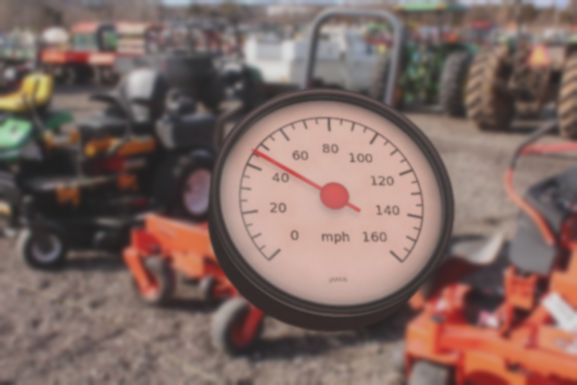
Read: 45 mph
